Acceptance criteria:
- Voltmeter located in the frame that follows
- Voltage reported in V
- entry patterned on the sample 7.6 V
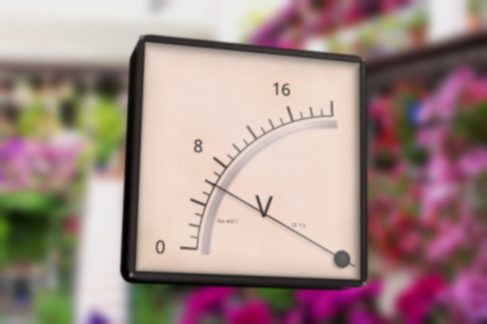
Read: 6 V
